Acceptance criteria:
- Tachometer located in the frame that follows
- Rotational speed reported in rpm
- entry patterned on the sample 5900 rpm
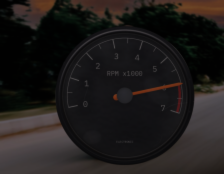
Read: 6000 rpm
